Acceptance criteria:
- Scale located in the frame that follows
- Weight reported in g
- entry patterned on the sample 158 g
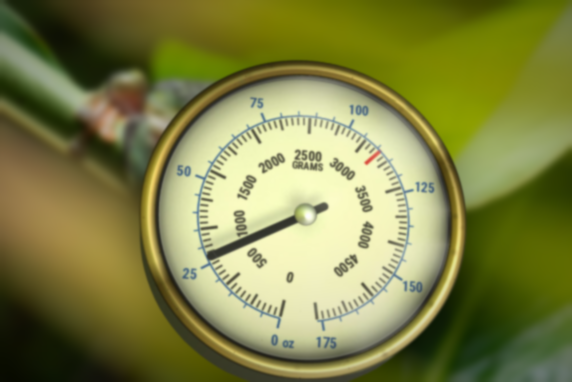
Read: 750 g
